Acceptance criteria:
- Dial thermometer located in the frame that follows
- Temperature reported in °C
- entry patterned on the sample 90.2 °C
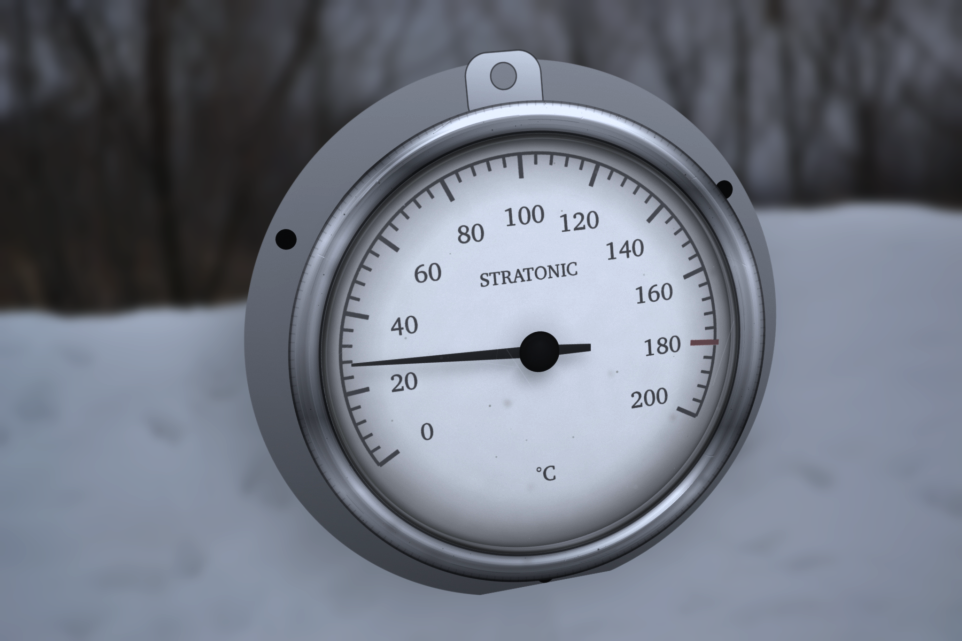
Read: 28 °C
